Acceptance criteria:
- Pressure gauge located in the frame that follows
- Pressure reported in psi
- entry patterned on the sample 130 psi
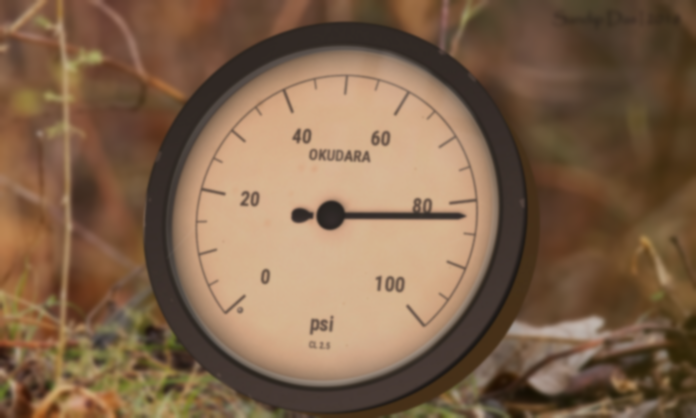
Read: 82.5 psi
